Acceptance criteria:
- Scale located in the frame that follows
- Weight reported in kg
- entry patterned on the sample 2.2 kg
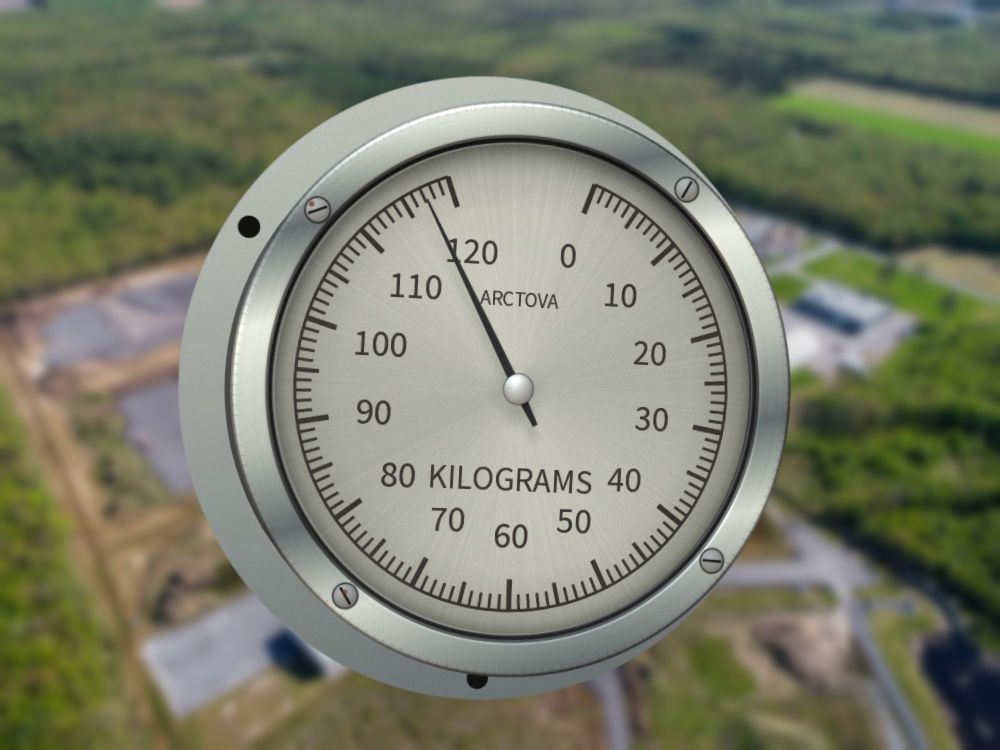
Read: 117 kg
